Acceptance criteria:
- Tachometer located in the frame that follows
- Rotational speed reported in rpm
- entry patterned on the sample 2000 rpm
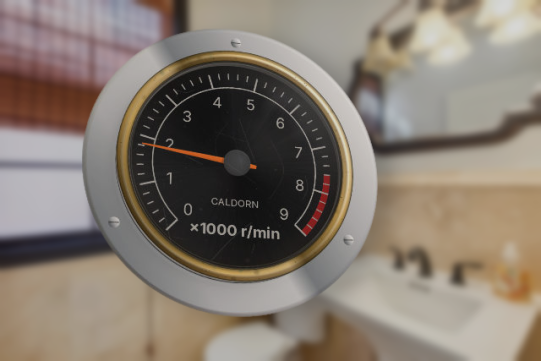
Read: 1800 rpm
